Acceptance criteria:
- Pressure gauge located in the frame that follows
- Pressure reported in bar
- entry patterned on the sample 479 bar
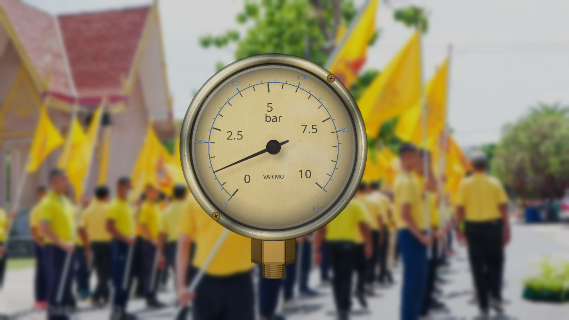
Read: 1 bar
